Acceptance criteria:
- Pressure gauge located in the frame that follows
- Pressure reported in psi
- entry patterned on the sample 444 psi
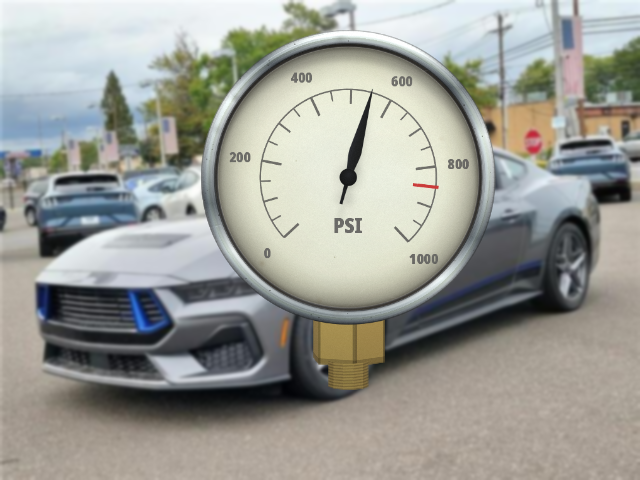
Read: 550 psi
